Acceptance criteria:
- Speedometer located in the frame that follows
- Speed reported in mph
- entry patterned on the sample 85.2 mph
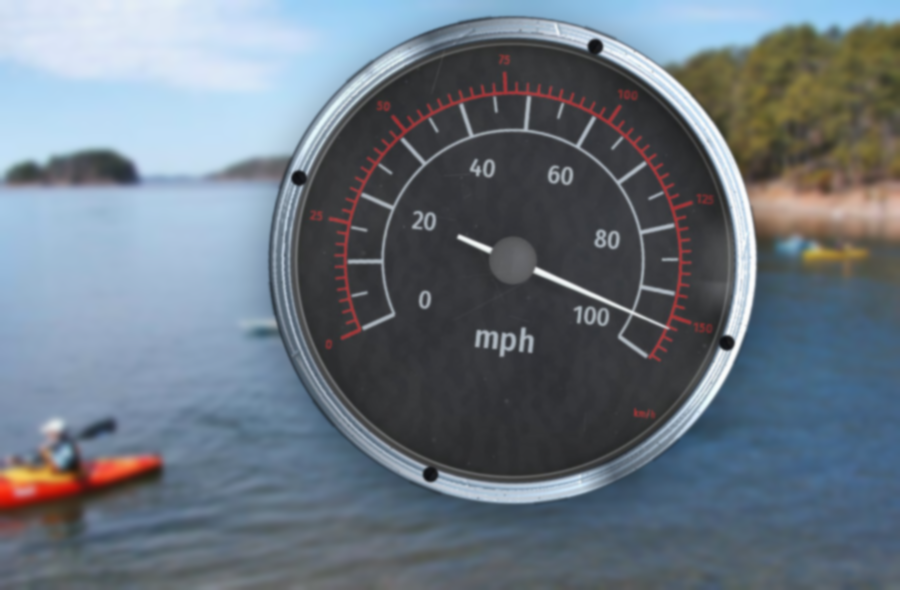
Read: 95 mph
